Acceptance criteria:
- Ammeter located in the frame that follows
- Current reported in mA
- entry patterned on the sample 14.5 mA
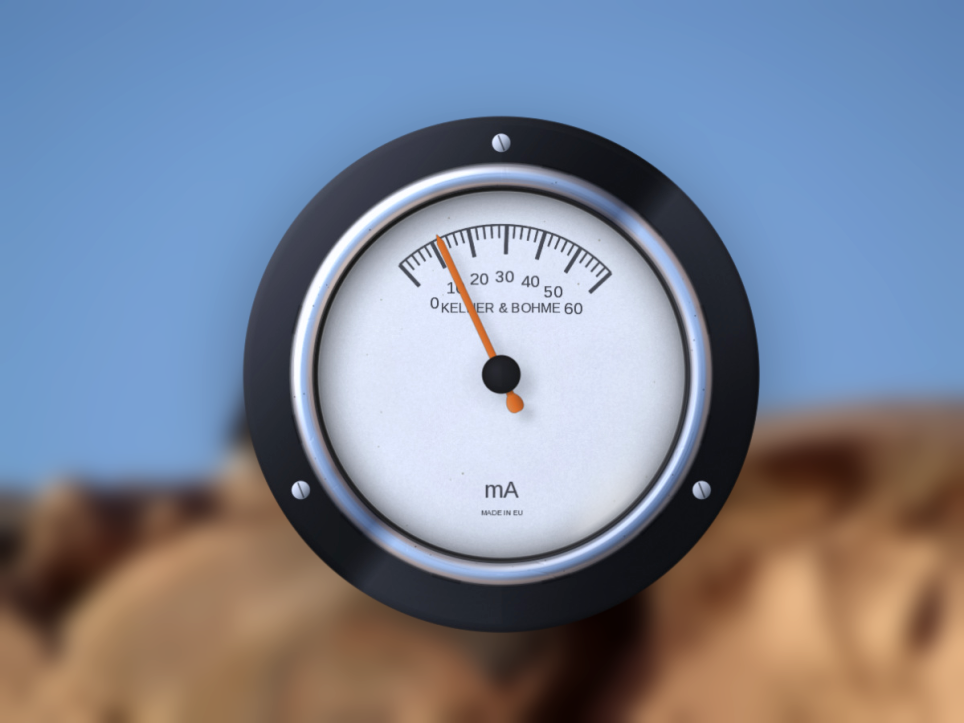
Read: 12 mA
